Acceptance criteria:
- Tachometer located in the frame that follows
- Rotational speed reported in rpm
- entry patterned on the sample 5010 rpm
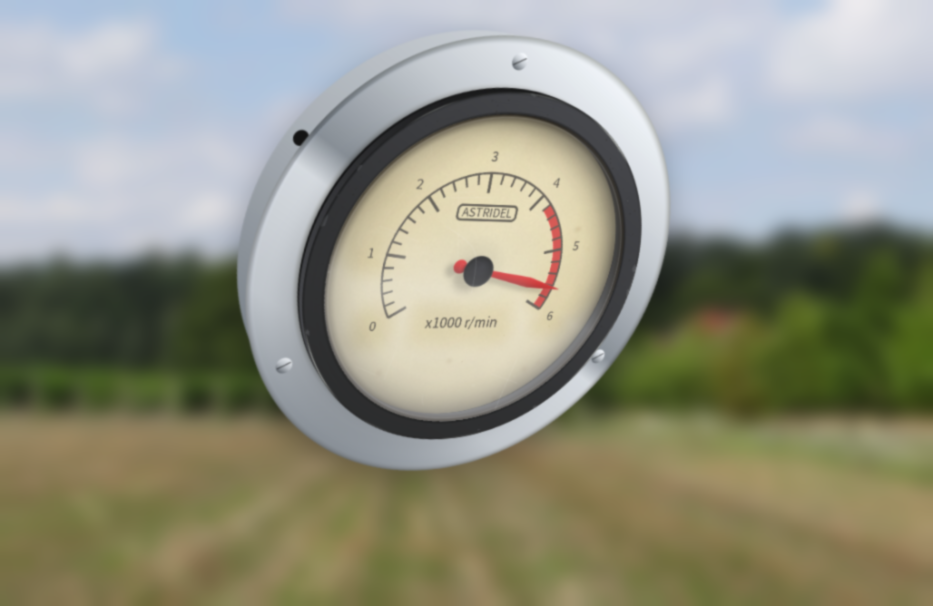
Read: 5600 rpm
